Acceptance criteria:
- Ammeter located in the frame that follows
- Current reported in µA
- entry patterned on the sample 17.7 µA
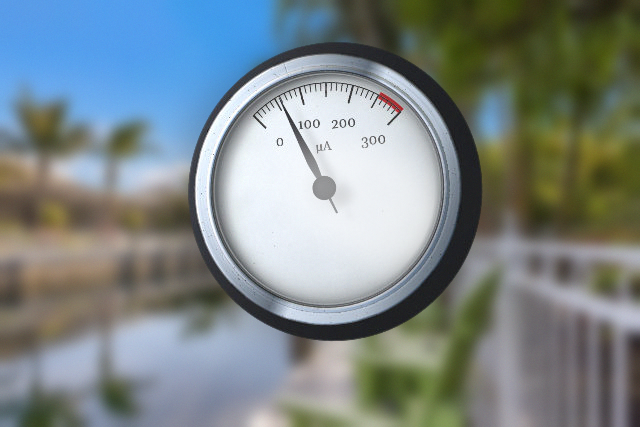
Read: 60 µA
